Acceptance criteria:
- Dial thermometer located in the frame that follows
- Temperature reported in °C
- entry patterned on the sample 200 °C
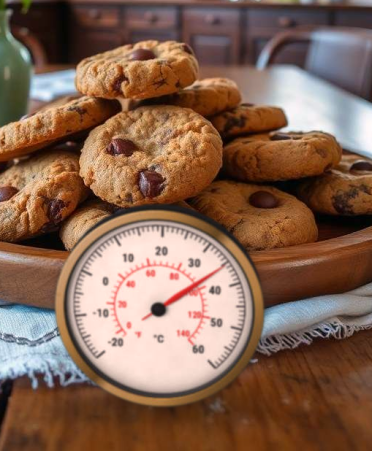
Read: 35 °C
